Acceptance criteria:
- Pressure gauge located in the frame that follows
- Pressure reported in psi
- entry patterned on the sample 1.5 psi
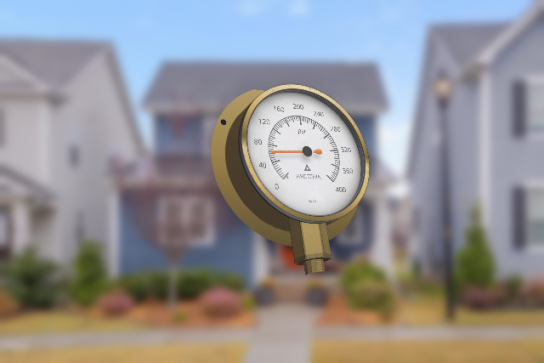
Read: 60 psi
